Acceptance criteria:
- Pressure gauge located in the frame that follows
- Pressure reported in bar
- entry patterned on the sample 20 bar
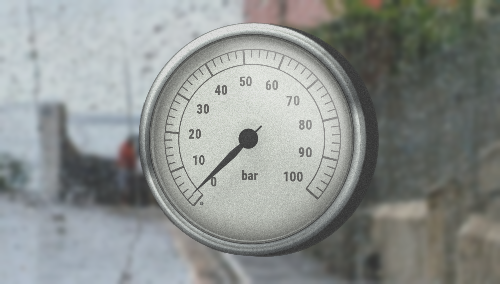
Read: 2 bar
